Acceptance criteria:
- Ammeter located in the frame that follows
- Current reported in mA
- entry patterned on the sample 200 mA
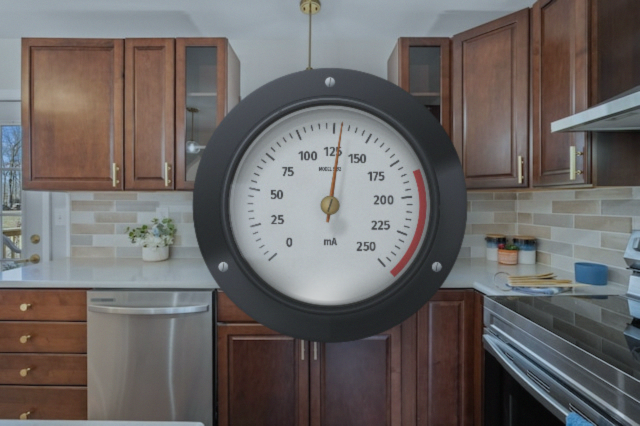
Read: 130 mA
